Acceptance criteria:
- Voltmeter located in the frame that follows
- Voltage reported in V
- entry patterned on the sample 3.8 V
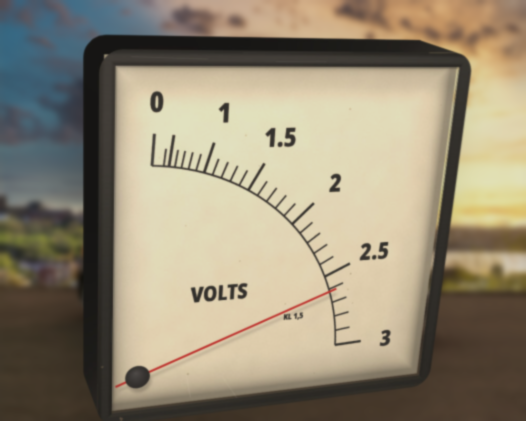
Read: 2.6 V
